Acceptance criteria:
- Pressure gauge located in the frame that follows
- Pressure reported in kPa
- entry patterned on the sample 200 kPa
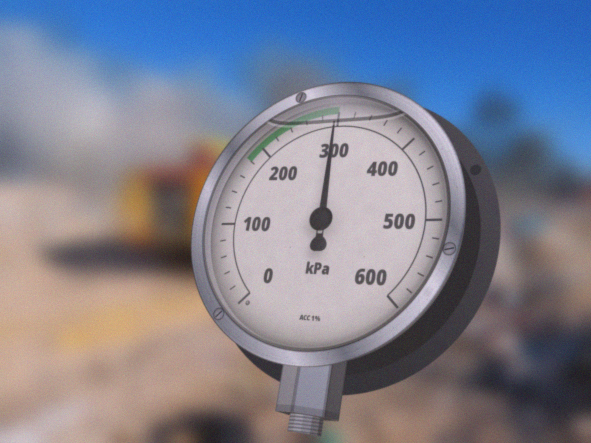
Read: 300 kPa
